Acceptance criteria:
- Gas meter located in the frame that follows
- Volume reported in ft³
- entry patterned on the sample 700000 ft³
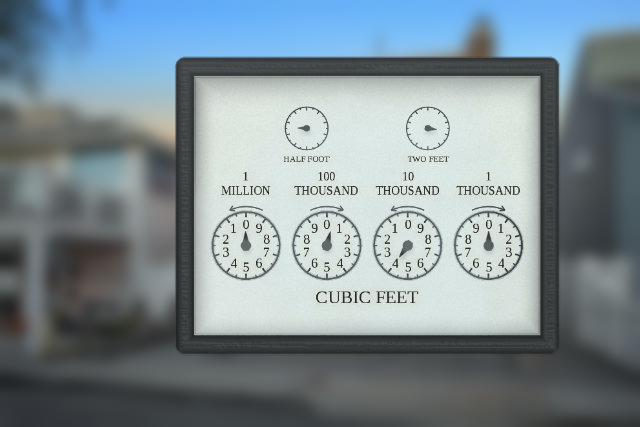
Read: 4000 ft³
